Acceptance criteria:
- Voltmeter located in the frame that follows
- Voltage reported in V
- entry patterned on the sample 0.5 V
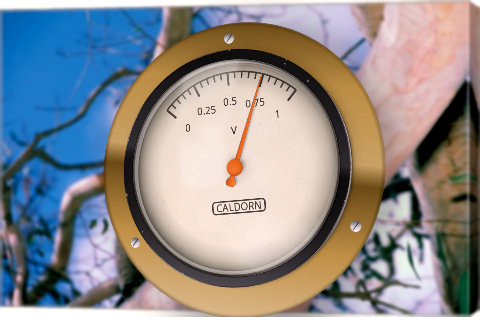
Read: 0.75 V
